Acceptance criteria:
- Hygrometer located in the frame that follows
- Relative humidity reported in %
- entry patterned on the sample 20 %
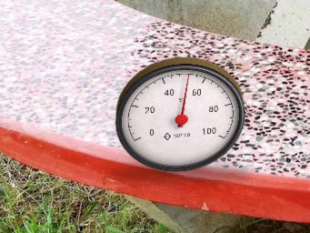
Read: 52 %
